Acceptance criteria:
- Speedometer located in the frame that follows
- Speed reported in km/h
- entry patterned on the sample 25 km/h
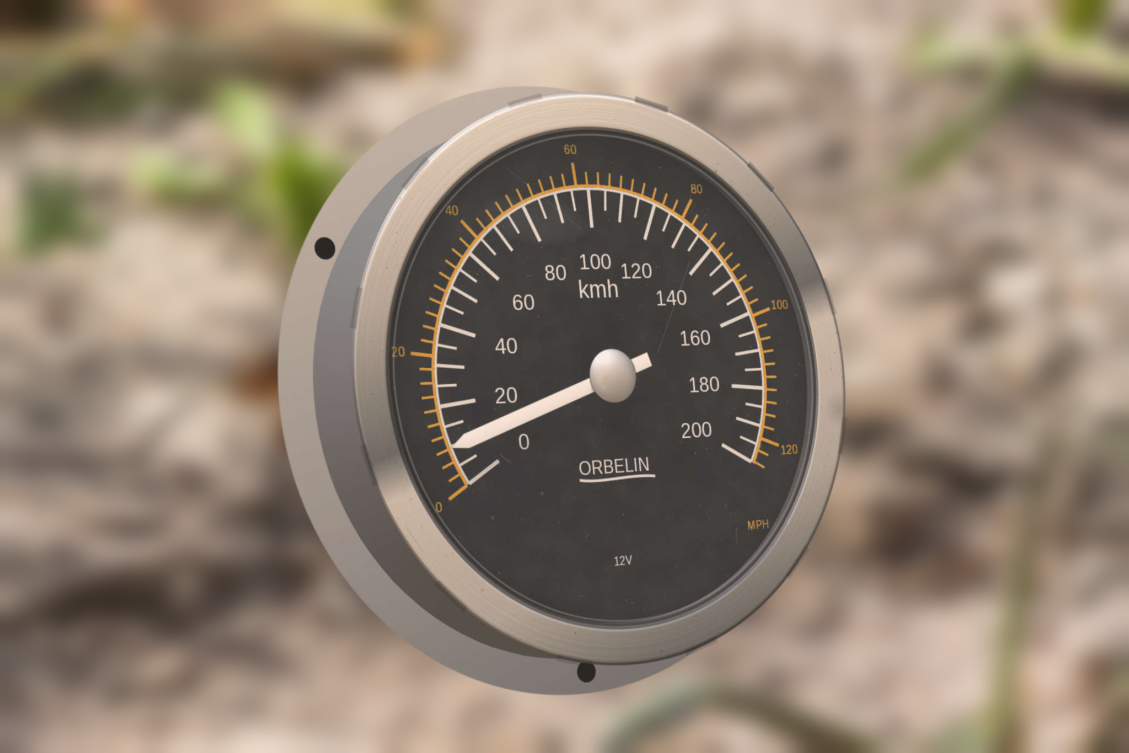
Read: 10 km/h
